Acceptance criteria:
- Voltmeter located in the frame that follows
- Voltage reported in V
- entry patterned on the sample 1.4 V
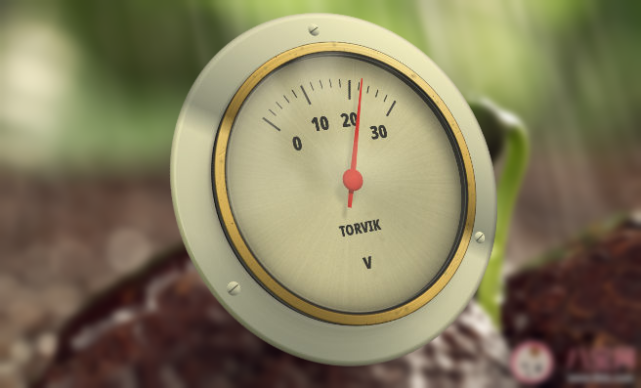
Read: 22 V
